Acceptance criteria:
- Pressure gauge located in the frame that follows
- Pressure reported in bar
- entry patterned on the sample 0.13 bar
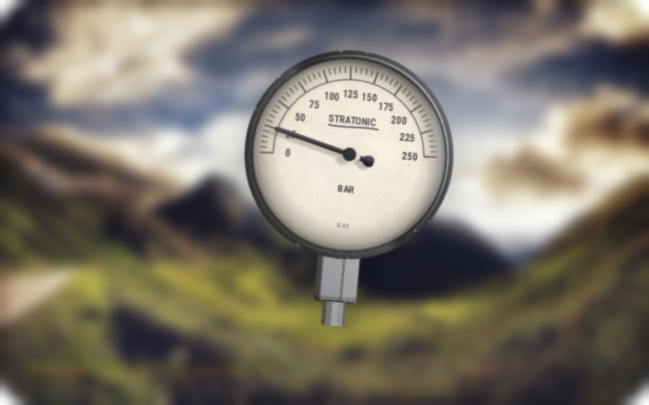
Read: 25 bar
